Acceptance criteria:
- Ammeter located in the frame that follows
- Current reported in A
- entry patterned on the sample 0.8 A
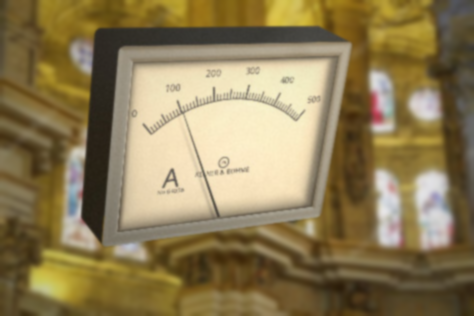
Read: 100 A
